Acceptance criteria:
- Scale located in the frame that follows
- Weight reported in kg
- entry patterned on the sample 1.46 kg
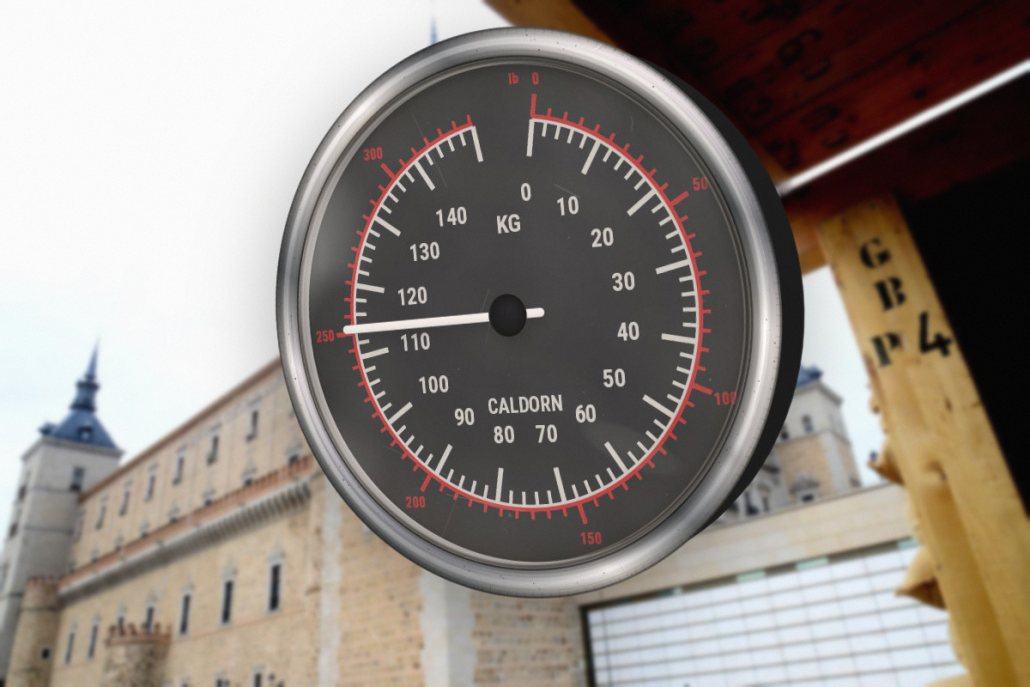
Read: 114 kg
